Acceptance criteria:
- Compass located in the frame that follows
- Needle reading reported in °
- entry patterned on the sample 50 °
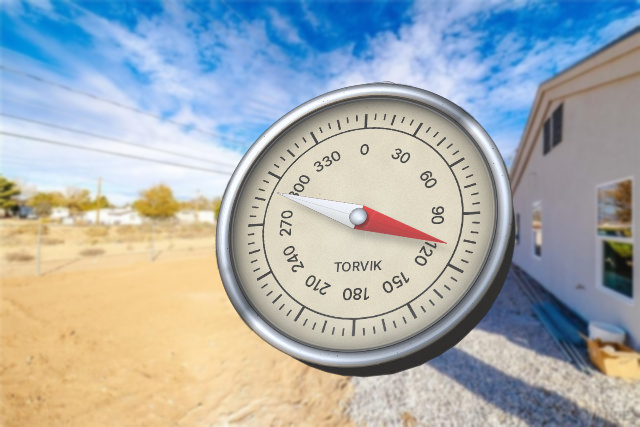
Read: 110 °
